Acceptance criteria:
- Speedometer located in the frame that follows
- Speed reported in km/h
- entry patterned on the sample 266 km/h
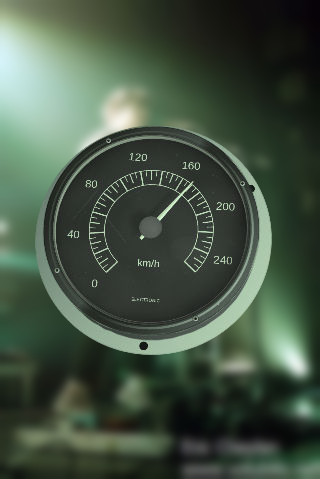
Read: 170 km/h
